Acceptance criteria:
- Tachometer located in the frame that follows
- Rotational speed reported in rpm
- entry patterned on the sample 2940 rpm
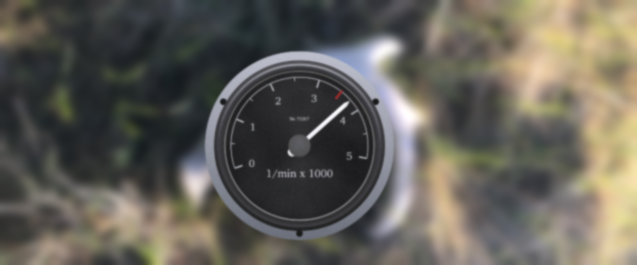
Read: 3750 rpm
